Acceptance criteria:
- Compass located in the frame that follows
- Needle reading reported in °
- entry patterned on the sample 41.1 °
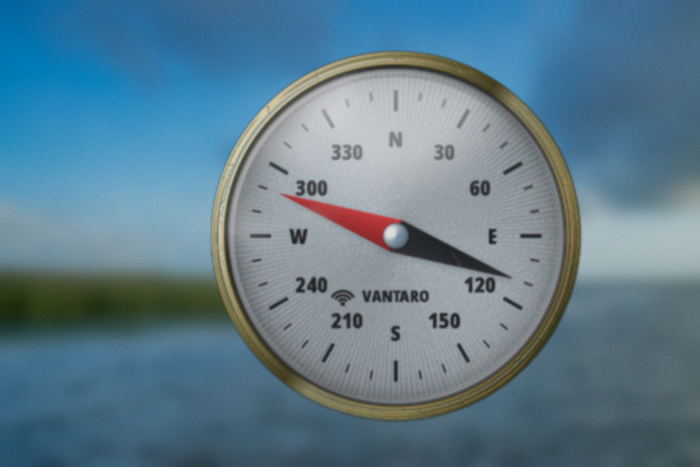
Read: 290 °
